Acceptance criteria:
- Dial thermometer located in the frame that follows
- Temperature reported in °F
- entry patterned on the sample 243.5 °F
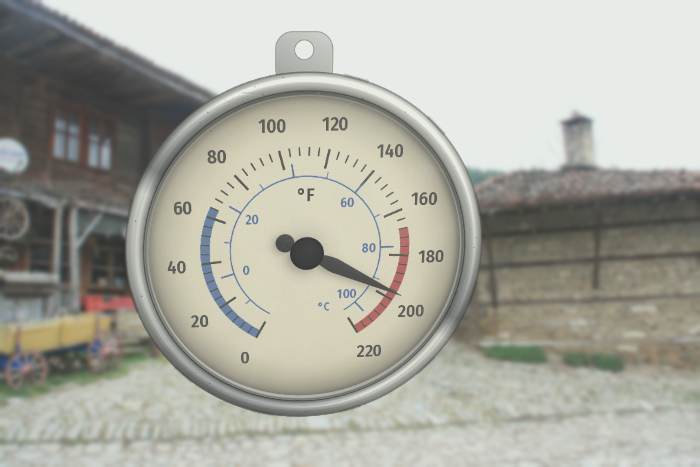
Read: 196 °F
